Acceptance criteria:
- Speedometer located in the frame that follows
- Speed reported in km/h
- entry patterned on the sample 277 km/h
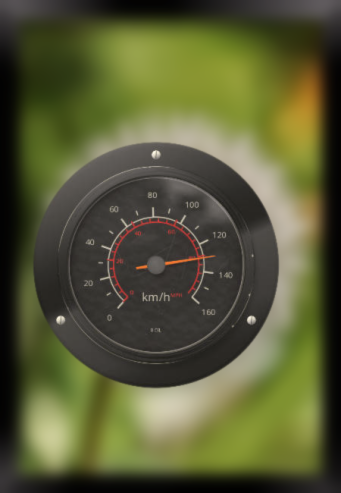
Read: 130 km/h
